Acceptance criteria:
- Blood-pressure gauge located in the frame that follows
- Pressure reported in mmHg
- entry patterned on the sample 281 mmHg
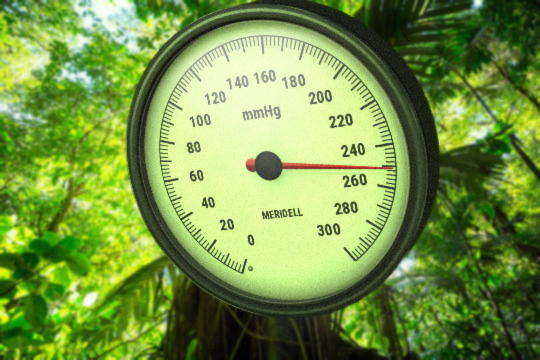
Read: 250 mmHg
